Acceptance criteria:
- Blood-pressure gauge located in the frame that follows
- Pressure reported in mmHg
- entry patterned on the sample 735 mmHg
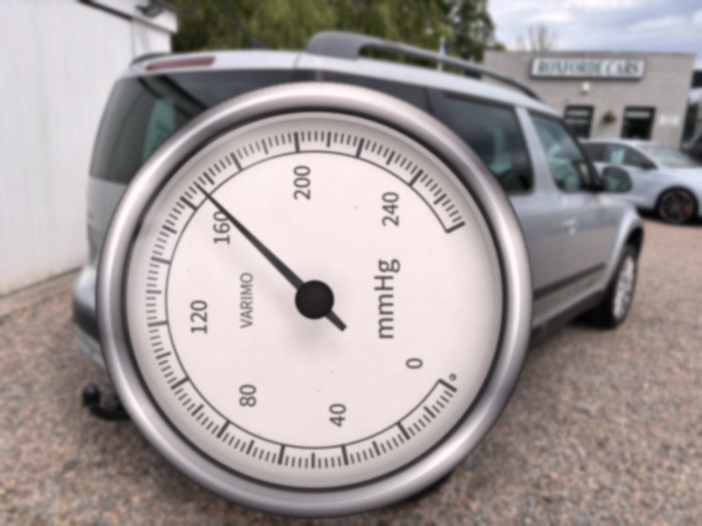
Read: 166 mmHg
